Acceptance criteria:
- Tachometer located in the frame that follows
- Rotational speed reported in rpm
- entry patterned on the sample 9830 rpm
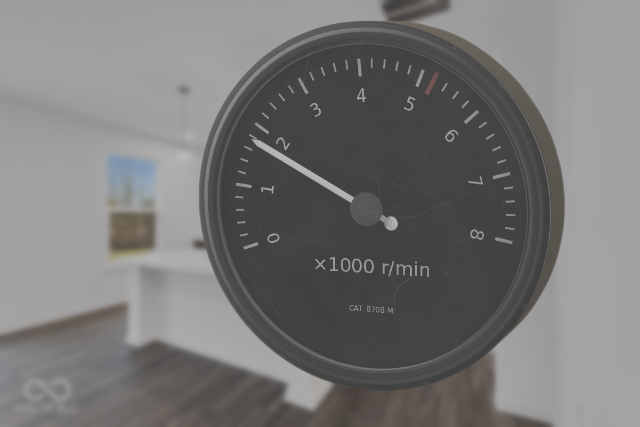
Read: 1800 rpm
